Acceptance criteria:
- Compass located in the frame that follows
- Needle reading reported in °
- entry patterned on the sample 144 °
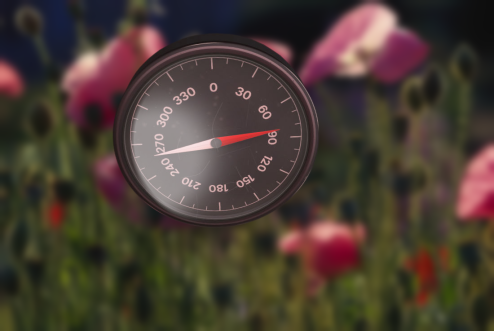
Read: 80 °
